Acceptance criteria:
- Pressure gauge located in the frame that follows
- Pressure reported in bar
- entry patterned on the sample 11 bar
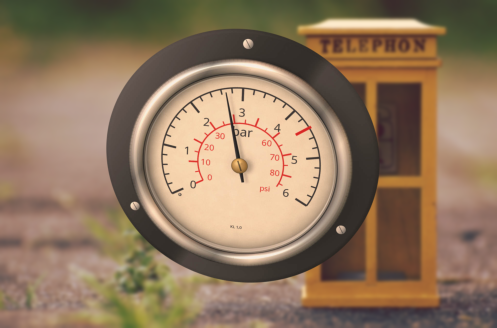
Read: 2.7 bar
